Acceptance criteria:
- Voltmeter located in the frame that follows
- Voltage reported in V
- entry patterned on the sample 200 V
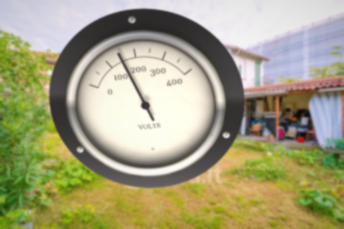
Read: 150 V
